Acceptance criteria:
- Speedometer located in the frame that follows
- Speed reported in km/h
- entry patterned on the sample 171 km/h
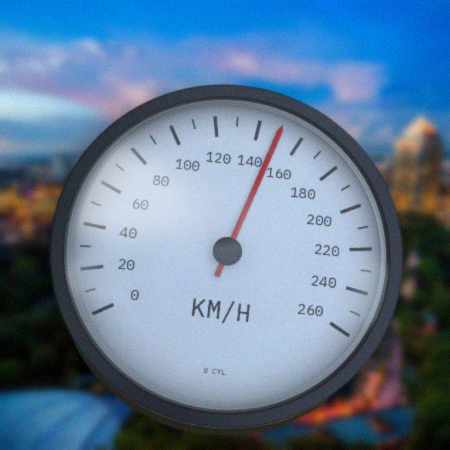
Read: 150 km/h
